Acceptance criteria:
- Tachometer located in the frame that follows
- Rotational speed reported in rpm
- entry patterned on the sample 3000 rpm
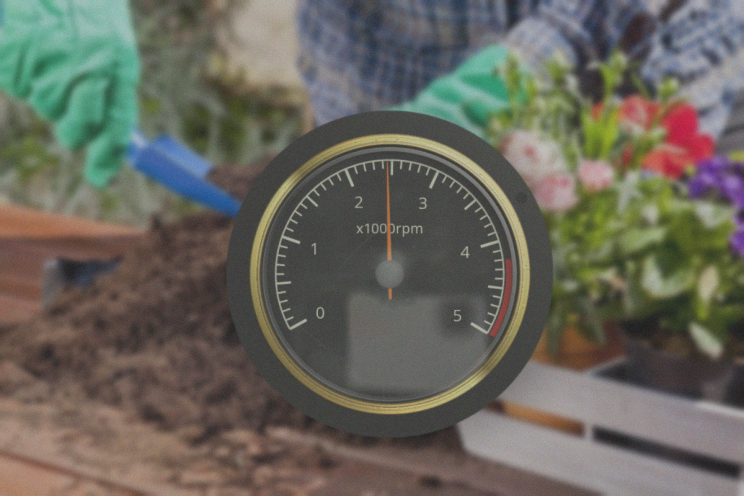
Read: 2450 rpm
